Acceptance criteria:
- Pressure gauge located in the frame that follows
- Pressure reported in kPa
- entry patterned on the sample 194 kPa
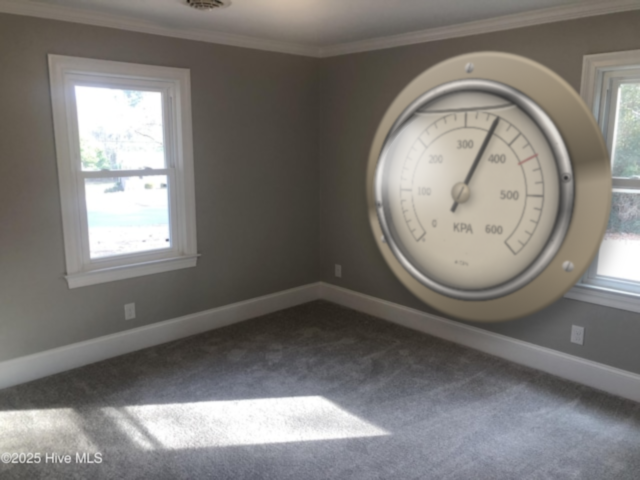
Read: 360 kPa
